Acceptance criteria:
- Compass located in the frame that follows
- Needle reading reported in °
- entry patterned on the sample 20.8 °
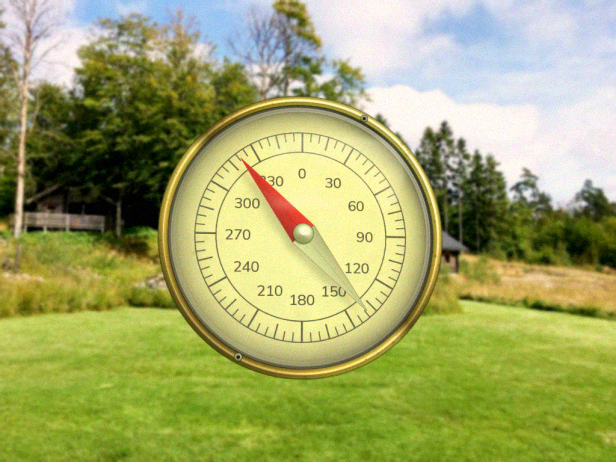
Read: 320 °
